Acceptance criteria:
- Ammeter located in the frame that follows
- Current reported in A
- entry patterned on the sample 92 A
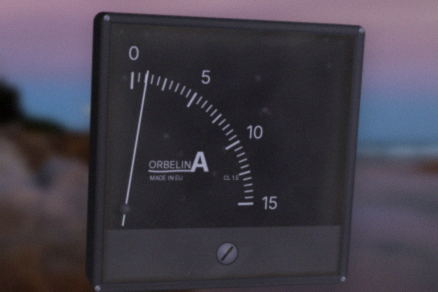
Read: 1 A
